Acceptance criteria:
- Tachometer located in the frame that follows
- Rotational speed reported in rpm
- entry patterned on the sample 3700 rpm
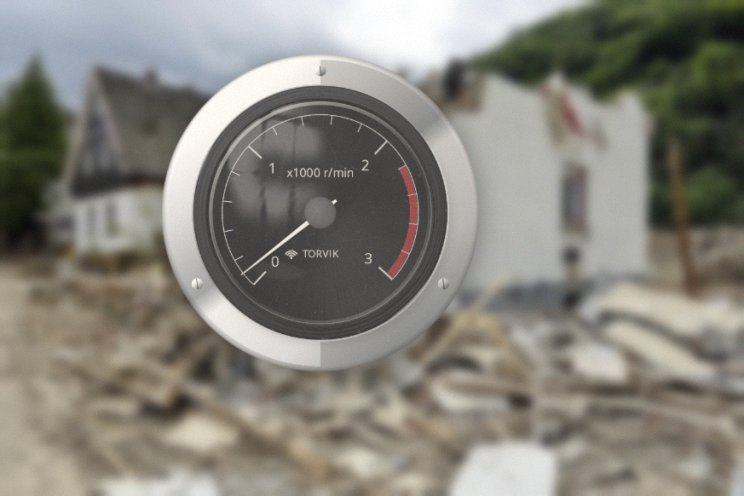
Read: 100 rpm
